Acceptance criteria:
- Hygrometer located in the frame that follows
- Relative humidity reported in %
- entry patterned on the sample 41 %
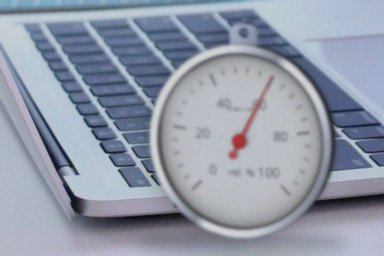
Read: 60 %
